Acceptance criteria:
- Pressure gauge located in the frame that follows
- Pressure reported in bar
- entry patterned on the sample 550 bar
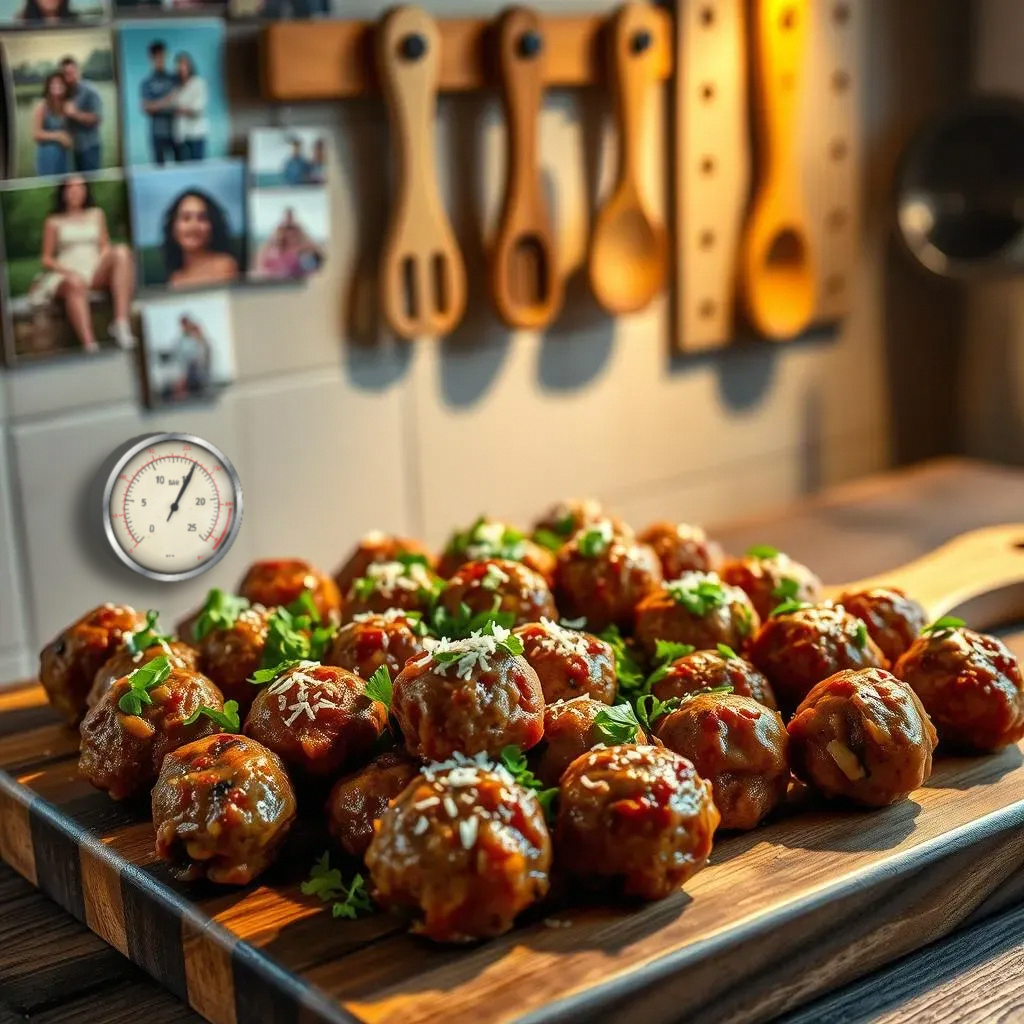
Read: 15 bar
